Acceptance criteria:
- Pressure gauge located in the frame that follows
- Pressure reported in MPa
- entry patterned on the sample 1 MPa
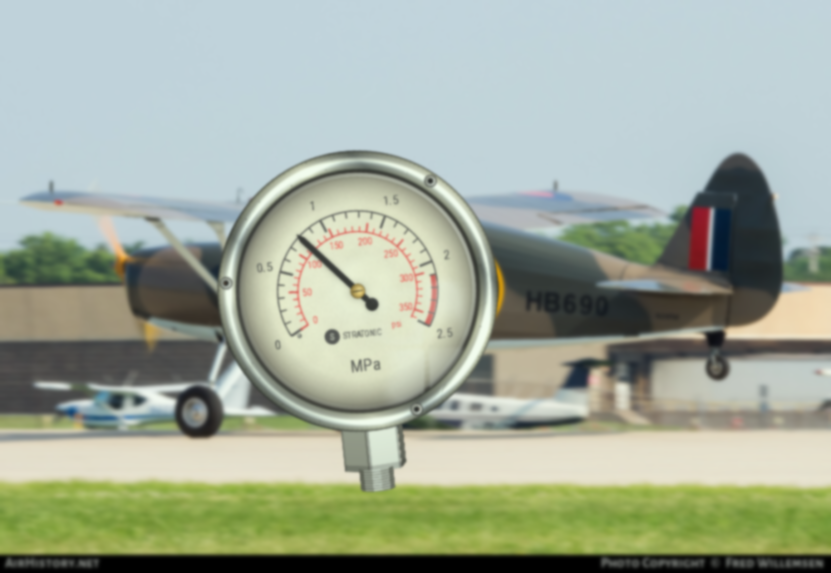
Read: 0.8 MPa
